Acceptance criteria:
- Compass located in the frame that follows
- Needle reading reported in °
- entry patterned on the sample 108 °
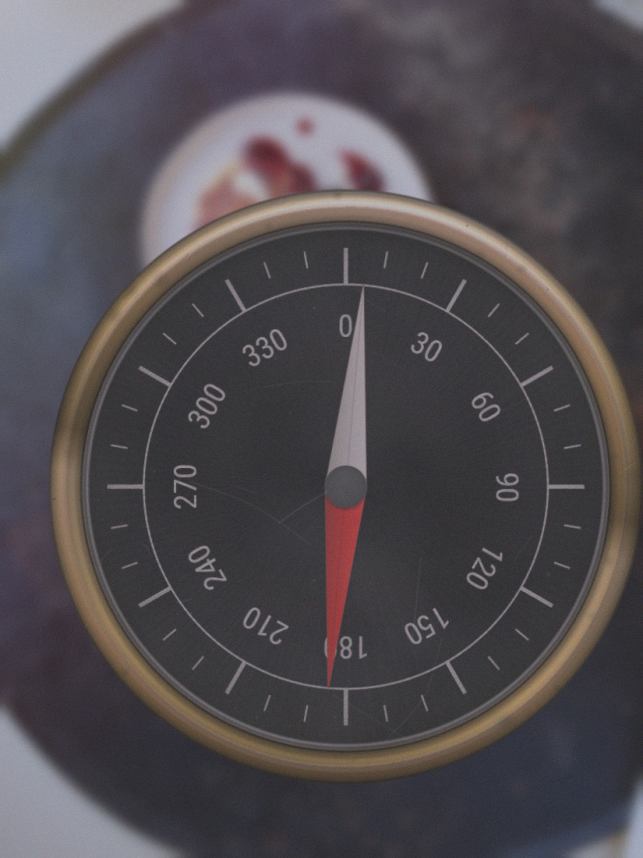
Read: 185 °
